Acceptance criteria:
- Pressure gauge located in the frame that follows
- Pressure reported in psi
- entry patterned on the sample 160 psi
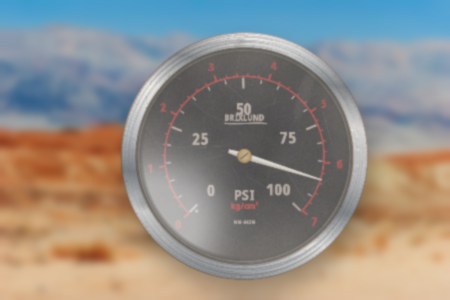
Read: 90 psi
